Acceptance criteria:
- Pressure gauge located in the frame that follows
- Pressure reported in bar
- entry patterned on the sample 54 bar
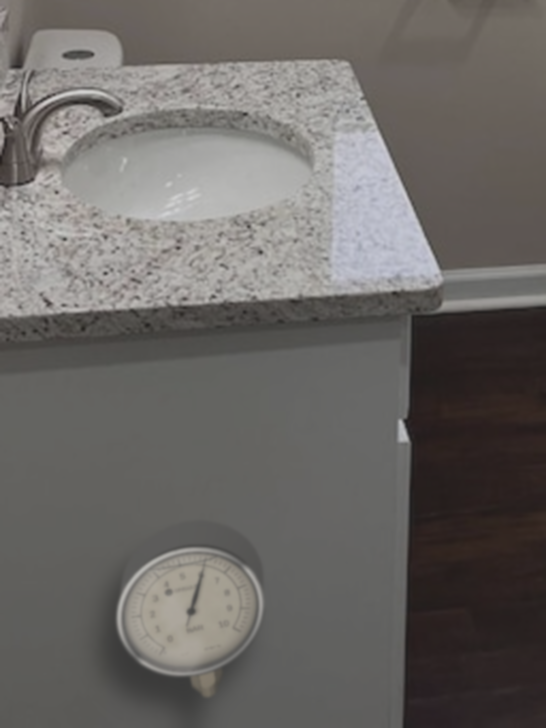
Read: 6 bar
